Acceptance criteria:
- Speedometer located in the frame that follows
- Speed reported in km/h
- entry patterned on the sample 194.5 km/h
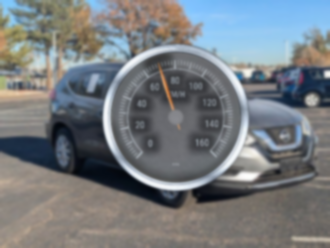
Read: 70 km/h
